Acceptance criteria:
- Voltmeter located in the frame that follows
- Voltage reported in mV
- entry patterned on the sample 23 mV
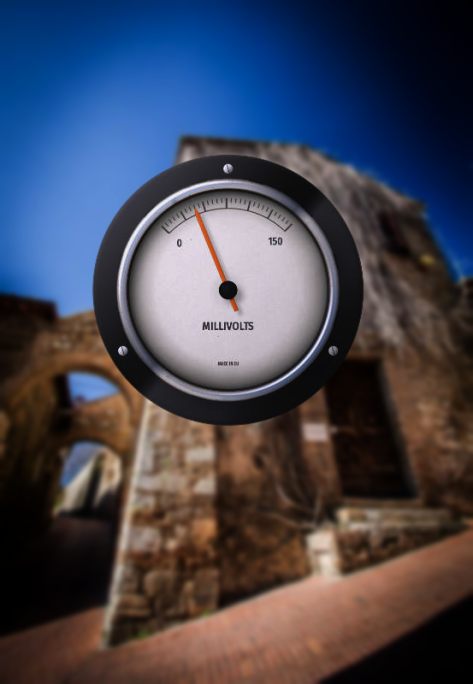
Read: 40 mV
